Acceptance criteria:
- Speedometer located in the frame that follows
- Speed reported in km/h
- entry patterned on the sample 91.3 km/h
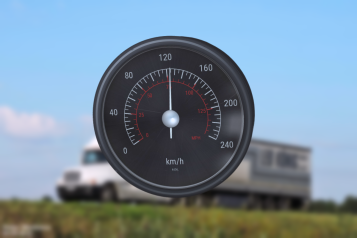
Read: 125 km/h
